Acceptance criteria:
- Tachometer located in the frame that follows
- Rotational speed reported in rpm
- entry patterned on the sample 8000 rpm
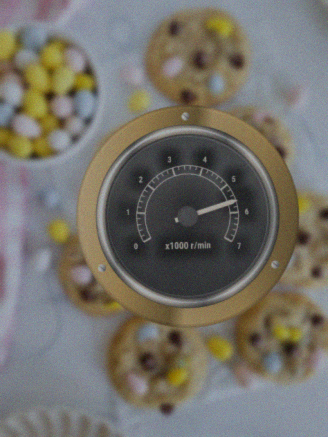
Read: 5600 rpm
